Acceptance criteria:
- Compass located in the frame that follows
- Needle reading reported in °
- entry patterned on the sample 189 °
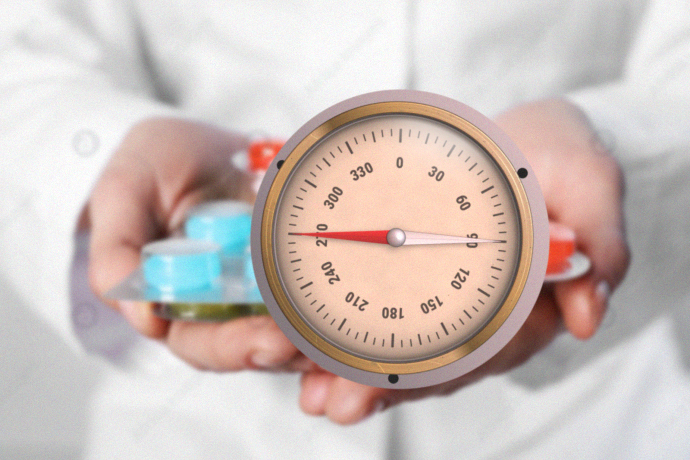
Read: 270 °
